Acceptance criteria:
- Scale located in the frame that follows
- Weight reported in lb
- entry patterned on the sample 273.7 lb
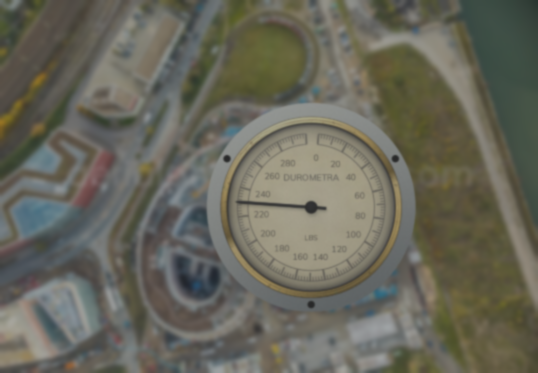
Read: 230 lb
